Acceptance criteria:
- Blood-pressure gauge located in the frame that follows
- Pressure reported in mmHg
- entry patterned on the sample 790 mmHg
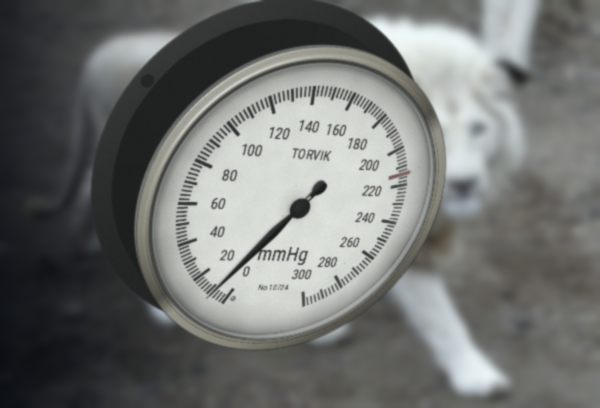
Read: 10 mmHg
